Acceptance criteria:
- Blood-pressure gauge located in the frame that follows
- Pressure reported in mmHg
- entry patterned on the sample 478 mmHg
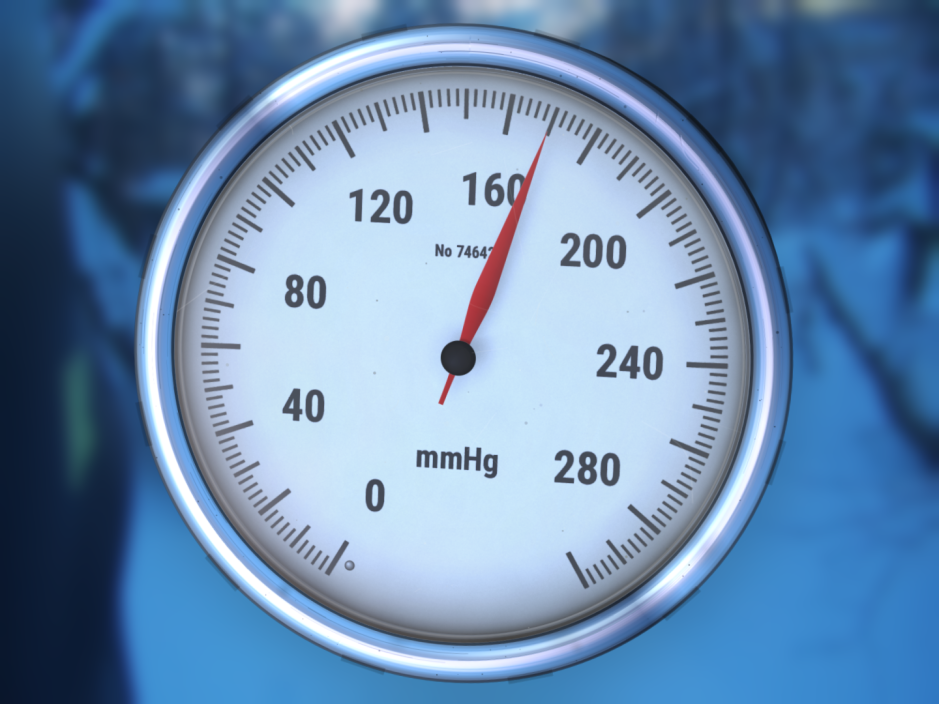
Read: 170 mmHg
